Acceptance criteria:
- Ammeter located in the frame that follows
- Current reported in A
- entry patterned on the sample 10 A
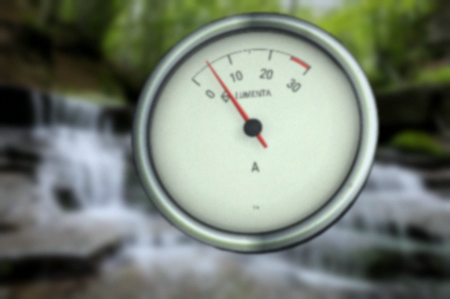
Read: 5 A
